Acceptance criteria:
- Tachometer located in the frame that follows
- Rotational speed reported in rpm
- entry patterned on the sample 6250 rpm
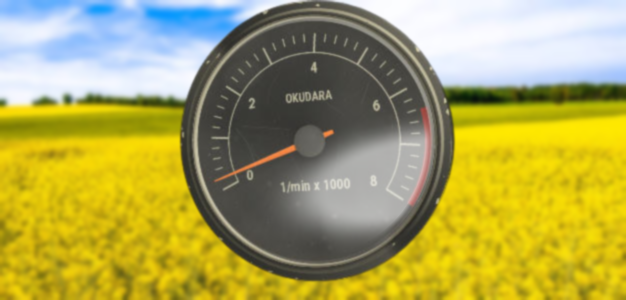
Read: 200 rpm
